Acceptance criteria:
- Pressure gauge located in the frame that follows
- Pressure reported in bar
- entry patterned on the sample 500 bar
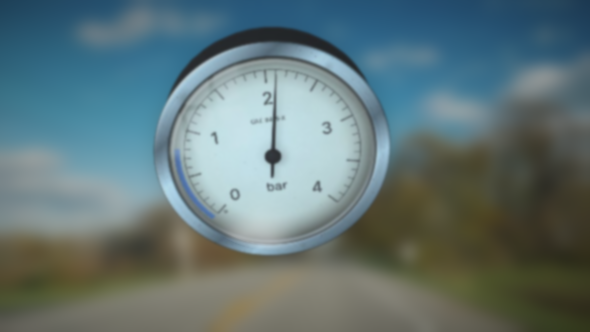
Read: 2.1 bar
